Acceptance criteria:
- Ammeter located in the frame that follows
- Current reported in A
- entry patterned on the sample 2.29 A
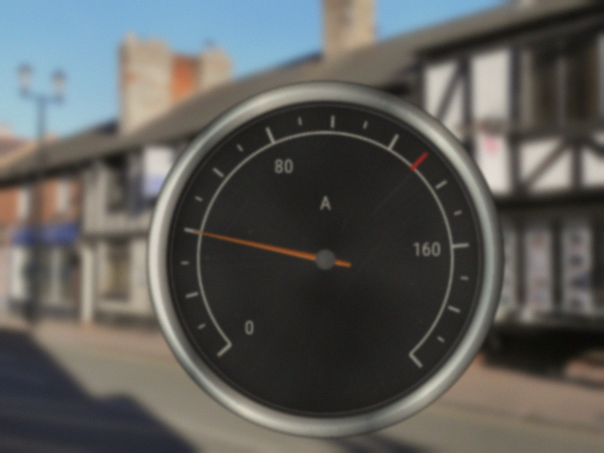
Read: 40 A
